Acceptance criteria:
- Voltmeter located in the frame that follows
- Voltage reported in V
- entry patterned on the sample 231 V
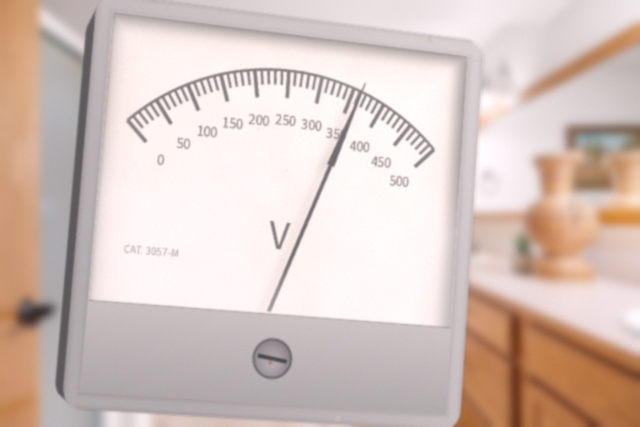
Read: 360 V
